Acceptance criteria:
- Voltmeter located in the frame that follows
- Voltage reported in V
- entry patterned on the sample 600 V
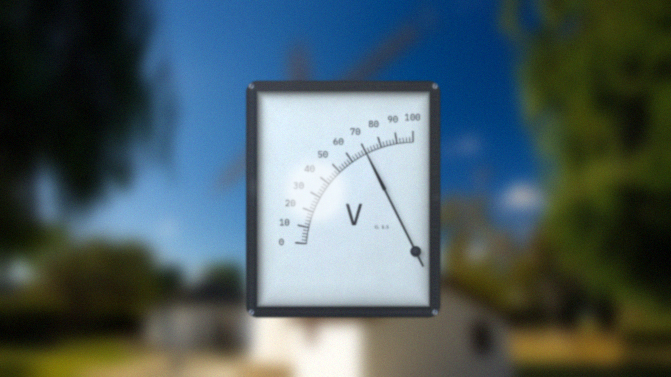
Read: 70 V
